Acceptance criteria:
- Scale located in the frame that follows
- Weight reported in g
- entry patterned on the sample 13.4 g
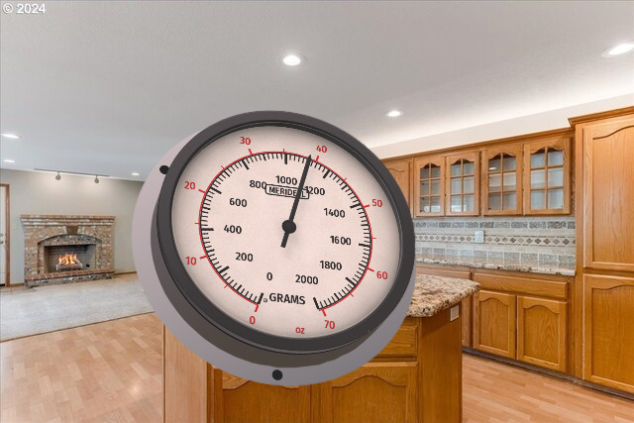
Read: 1100 g
